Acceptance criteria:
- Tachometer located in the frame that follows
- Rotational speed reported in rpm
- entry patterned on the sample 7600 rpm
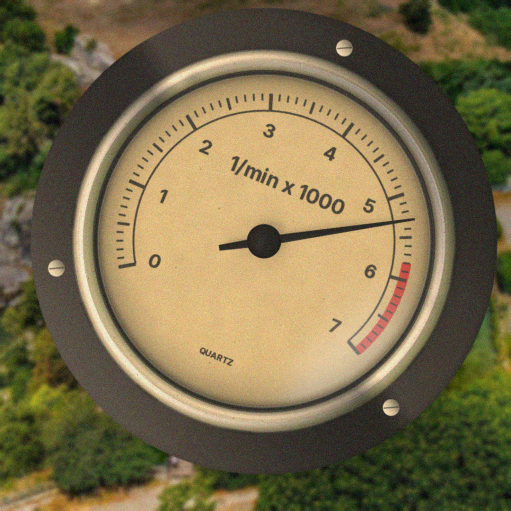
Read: 5300 rpm
